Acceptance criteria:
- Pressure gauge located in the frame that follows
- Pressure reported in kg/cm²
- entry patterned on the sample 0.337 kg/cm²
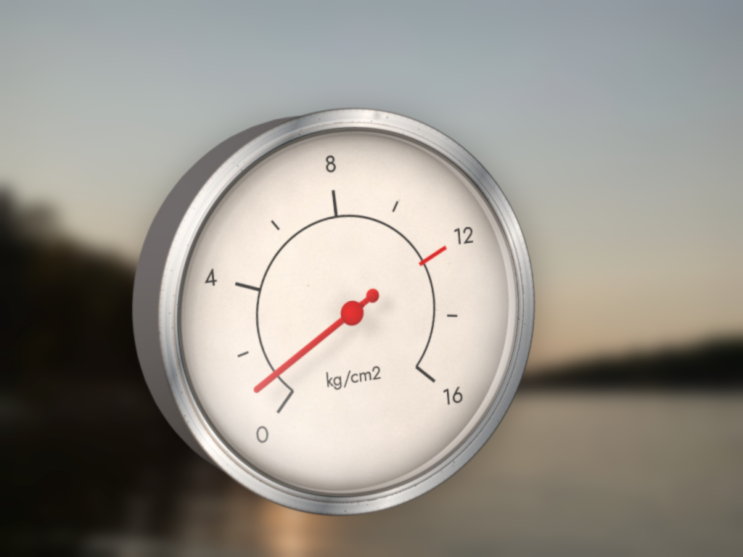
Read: 1 kg/cm²
